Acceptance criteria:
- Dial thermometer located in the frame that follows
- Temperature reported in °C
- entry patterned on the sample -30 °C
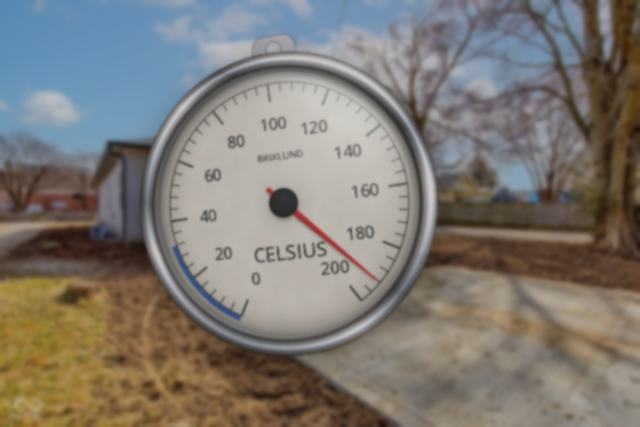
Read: 192 °C
